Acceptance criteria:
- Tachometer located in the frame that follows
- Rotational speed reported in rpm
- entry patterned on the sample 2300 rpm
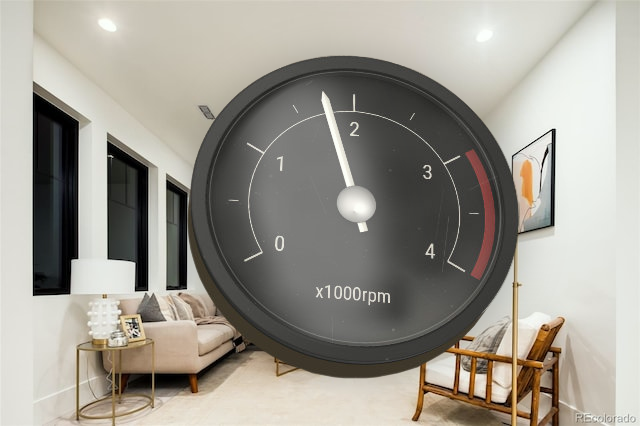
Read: 1750 rpm
